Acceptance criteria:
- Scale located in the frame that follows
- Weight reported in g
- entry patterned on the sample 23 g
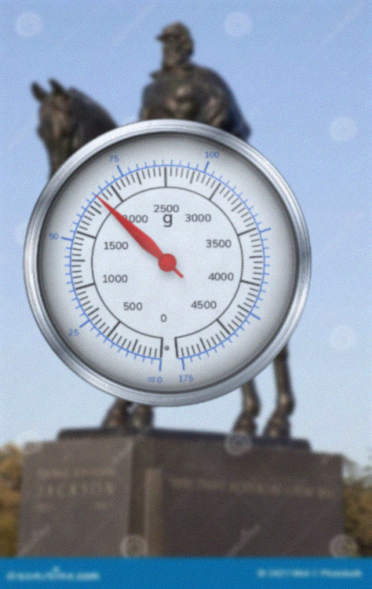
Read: 1850 g
